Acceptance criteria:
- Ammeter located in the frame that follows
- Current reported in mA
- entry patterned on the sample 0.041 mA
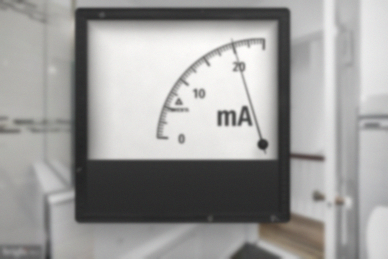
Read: 20 mA
